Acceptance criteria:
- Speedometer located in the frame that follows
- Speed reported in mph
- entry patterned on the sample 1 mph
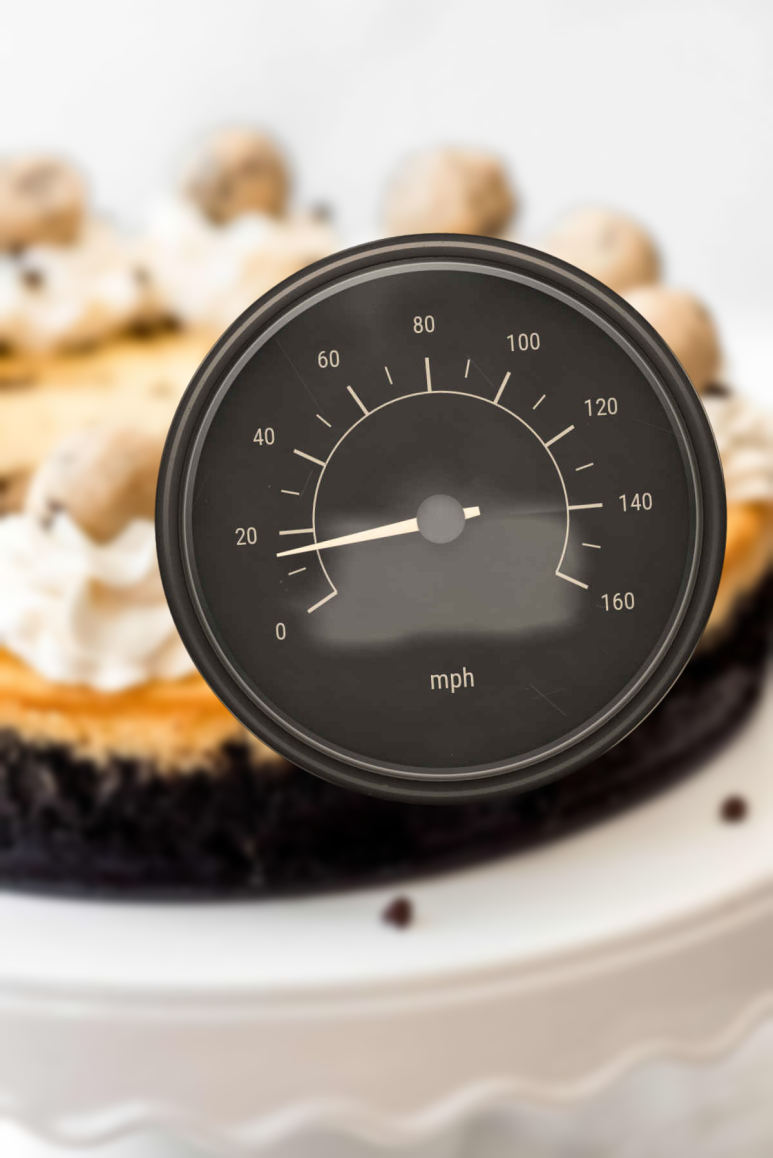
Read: 15 mph
